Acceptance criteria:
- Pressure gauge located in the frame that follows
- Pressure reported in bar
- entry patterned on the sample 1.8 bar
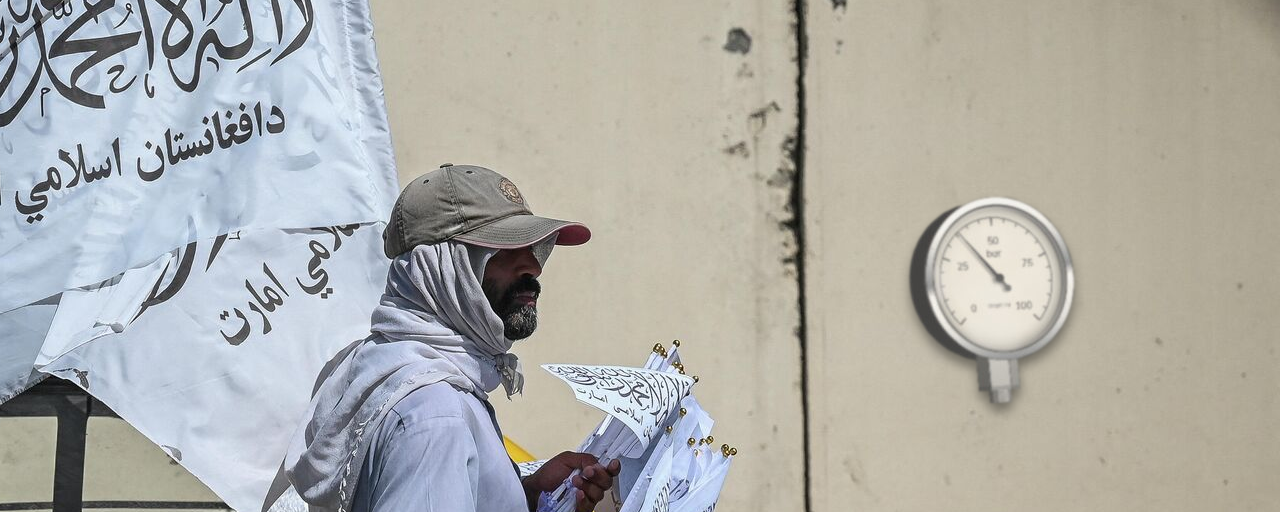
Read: 35 bar
